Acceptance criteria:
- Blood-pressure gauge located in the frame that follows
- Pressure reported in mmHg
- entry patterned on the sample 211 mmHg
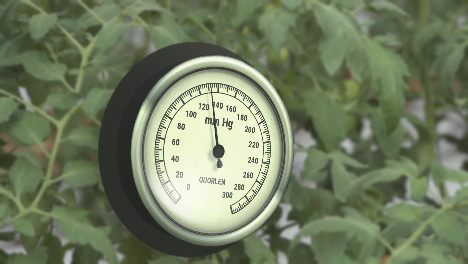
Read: 130 mmHg
